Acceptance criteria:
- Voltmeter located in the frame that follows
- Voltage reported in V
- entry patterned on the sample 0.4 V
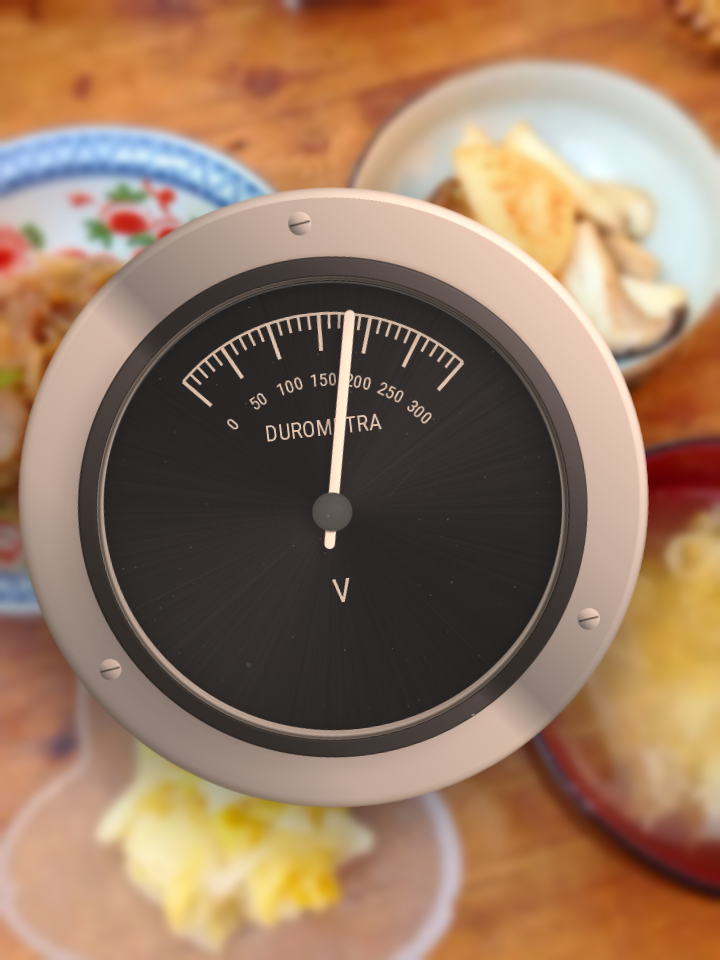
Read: 180 V
